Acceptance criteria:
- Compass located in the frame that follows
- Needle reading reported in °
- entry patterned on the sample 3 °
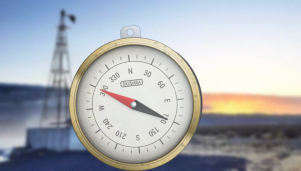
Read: 300 °
